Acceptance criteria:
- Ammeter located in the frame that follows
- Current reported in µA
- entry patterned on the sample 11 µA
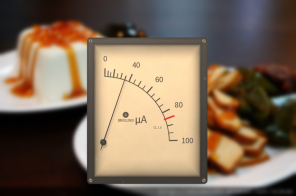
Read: 35 µA
